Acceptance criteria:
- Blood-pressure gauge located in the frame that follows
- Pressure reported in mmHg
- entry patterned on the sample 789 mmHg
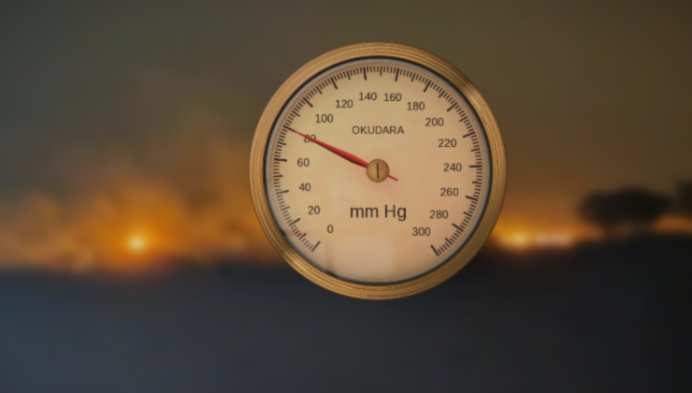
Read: 80 mmHg
